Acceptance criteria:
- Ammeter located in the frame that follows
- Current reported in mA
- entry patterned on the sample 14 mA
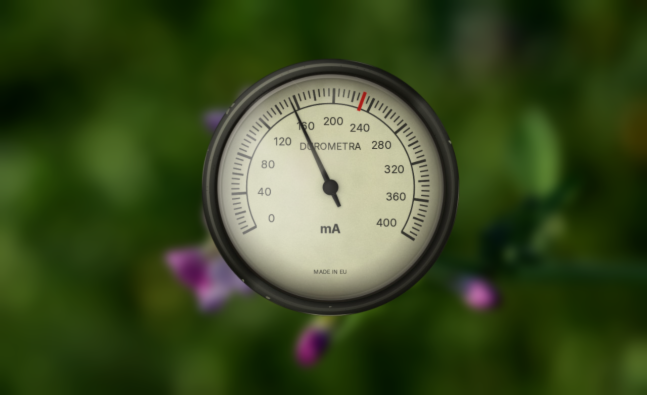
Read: 155 mA
